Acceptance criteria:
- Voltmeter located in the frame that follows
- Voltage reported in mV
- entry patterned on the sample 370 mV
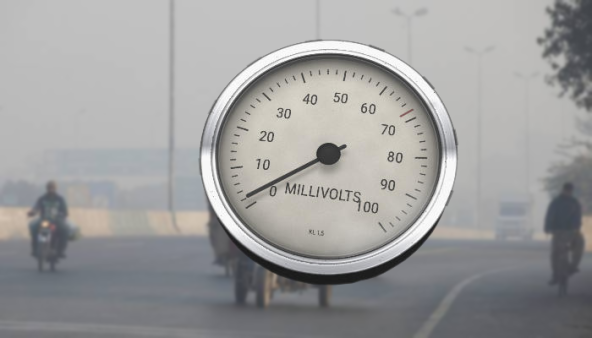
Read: 2 mV
